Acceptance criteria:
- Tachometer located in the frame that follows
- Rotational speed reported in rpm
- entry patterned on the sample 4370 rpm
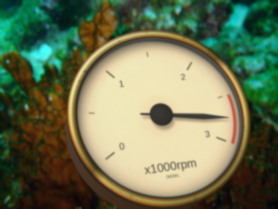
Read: 2750 rpm
